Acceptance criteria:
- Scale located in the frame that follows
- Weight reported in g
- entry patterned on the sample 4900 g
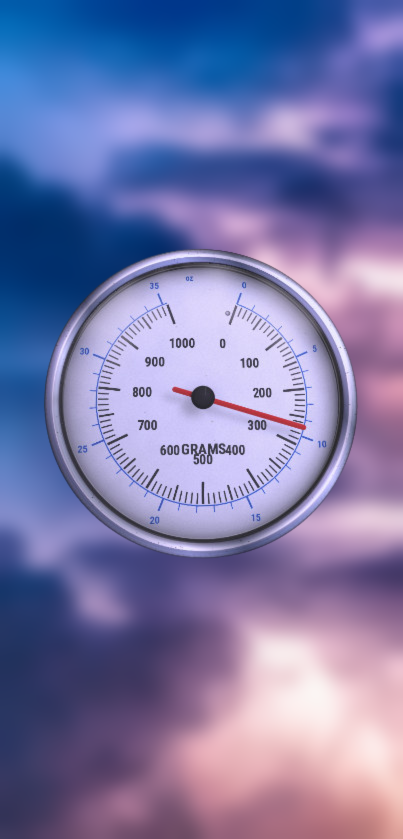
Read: 270 g
